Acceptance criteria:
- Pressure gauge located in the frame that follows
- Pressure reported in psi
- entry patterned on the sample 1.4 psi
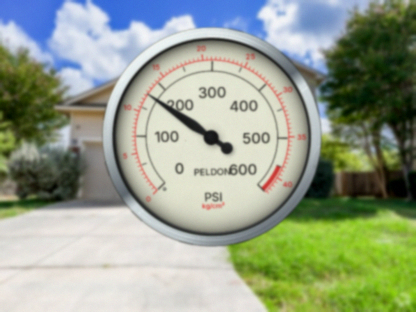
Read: 175 psi
